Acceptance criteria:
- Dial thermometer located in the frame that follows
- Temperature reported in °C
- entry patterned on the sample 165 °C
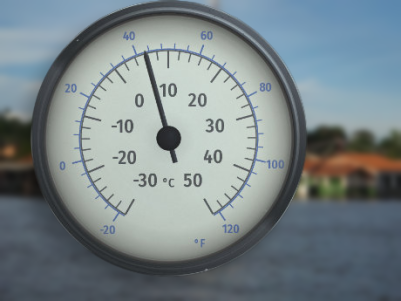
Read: 6 °C
